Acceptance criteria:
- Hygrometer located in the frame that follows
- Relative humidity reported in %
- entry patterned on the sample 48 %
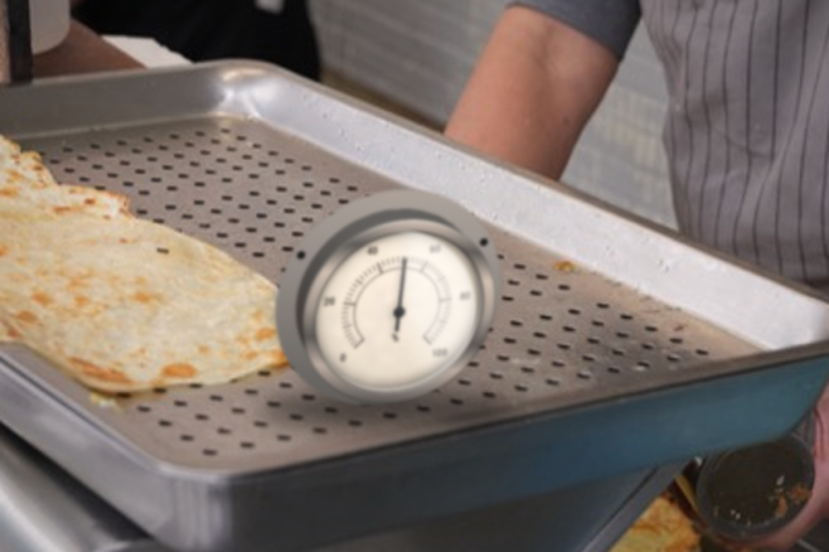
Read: 50 %
